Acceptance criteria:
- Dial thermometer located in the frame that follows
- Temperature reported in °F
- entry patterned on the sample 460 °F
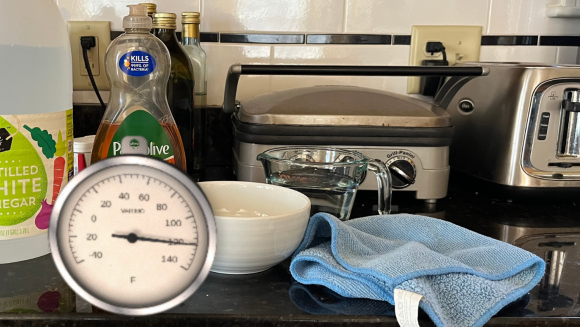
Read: 120 °F
